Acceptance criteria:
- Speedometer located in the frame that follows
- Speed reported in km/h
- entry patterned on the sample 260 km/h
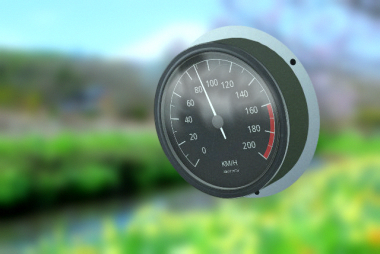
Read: 90 km/h
